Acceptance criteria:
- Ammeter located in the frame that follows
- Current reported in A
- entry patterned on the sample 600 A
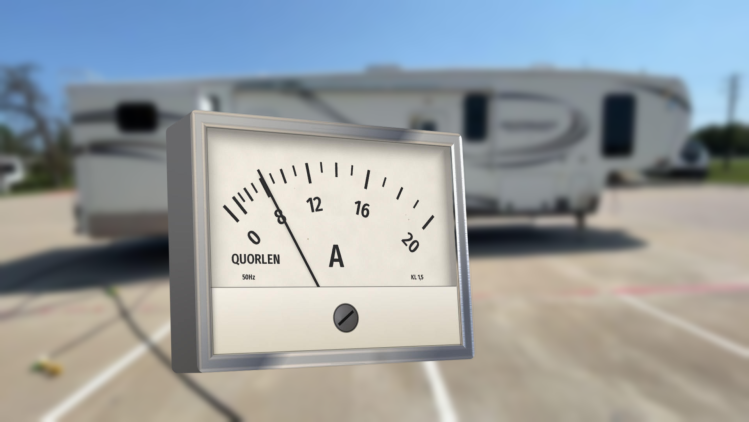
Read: 8 A
